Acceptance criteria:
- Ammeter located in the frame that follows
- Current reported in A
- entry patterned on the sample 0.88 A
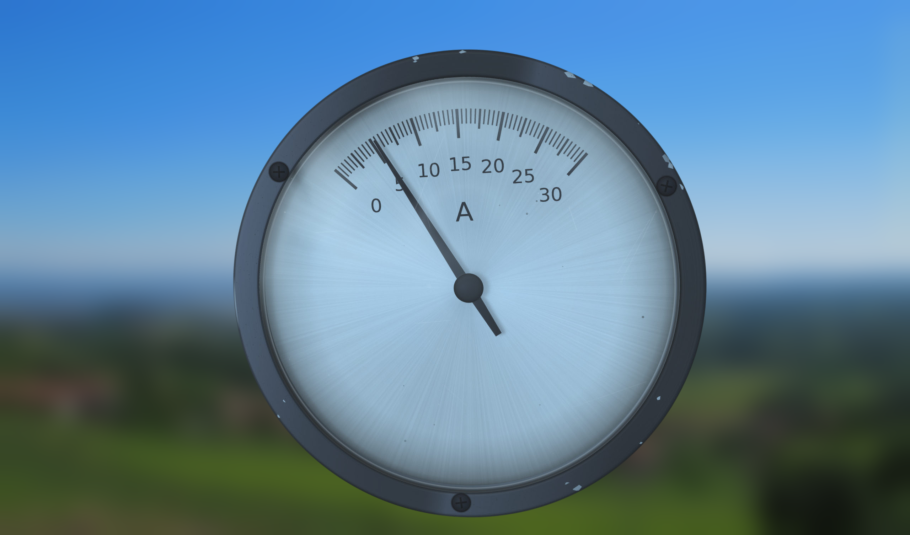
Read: 5.5 A
